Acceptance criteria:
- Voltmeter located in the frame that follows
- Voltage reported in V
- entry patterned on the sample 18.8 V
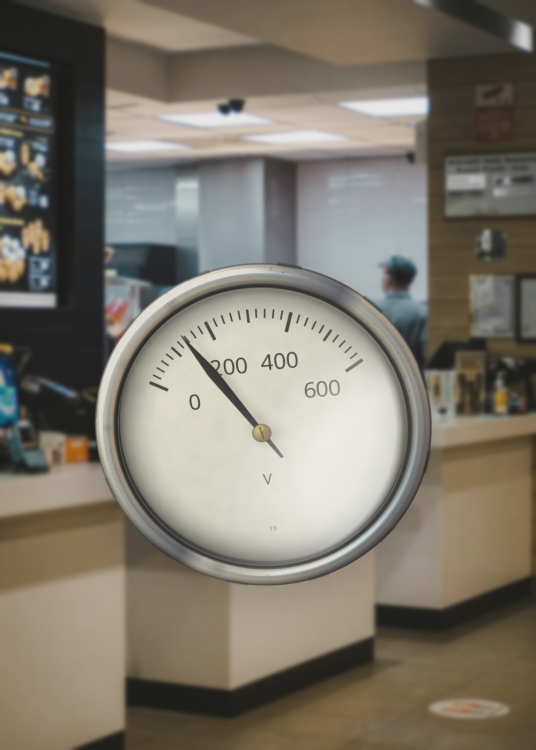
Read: 140 V
